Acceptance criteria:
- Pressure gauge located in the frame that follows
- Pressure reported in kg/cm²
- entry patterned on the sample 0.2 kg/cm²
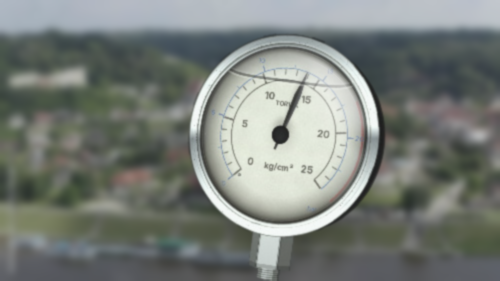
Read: 14 kg/cm²
